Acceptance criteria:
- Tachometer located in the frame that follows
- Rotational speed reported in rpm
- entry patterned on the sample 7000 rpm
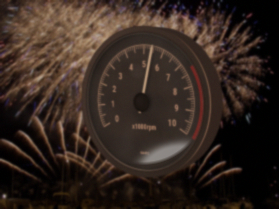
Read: 5500 rpm
